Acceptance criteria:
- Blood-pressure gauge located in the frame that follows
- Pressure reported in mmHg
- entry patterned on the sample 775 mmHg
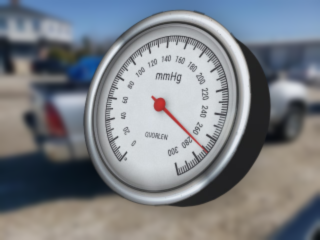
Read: 270 mmHg
